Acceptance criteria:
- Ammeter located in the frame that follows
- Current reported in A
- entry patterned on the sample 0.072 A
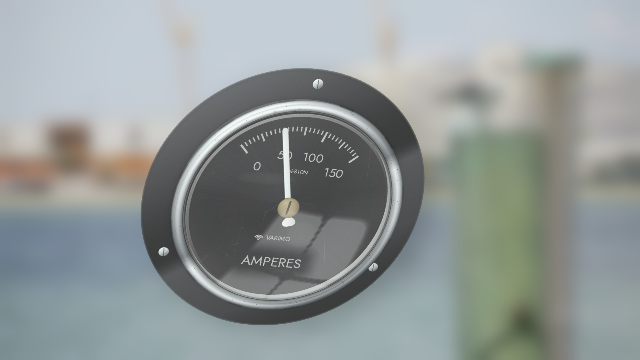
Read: 50 A
